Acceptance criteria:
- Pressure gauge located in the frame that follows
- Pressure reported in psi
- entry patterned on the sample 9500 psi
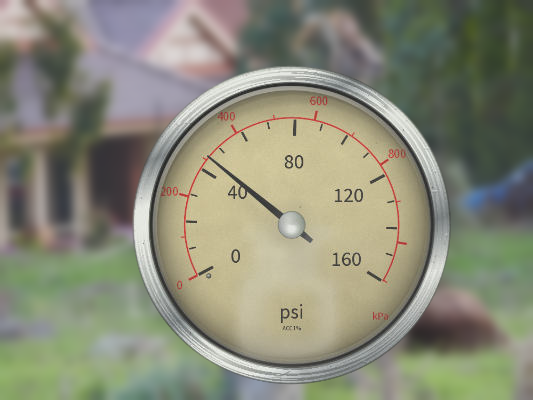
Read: 45 psi
